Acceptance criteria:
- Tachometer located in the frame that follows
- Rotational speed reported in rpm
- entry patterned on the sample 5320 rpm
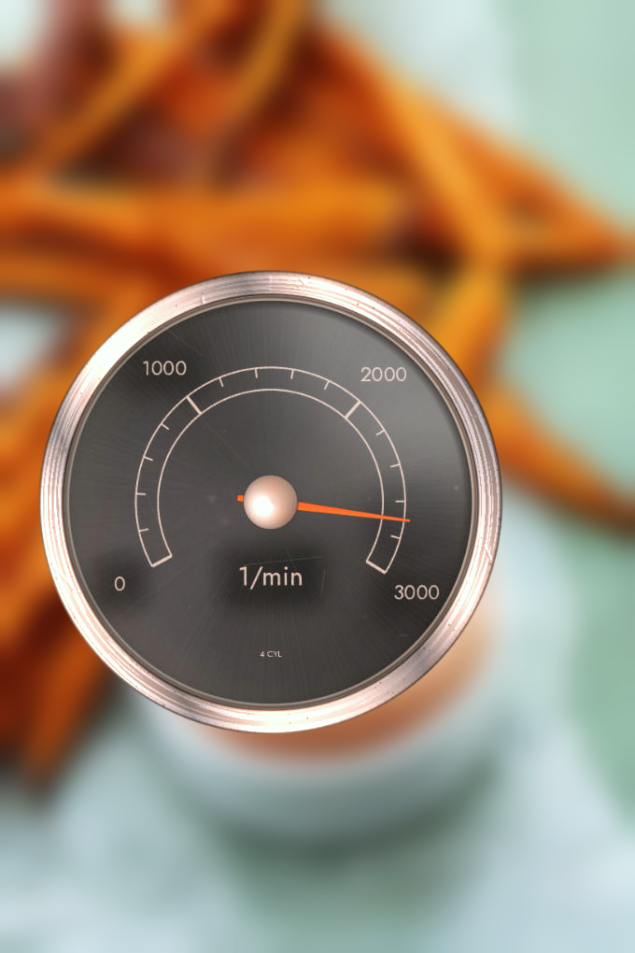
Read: 2700 rpm
